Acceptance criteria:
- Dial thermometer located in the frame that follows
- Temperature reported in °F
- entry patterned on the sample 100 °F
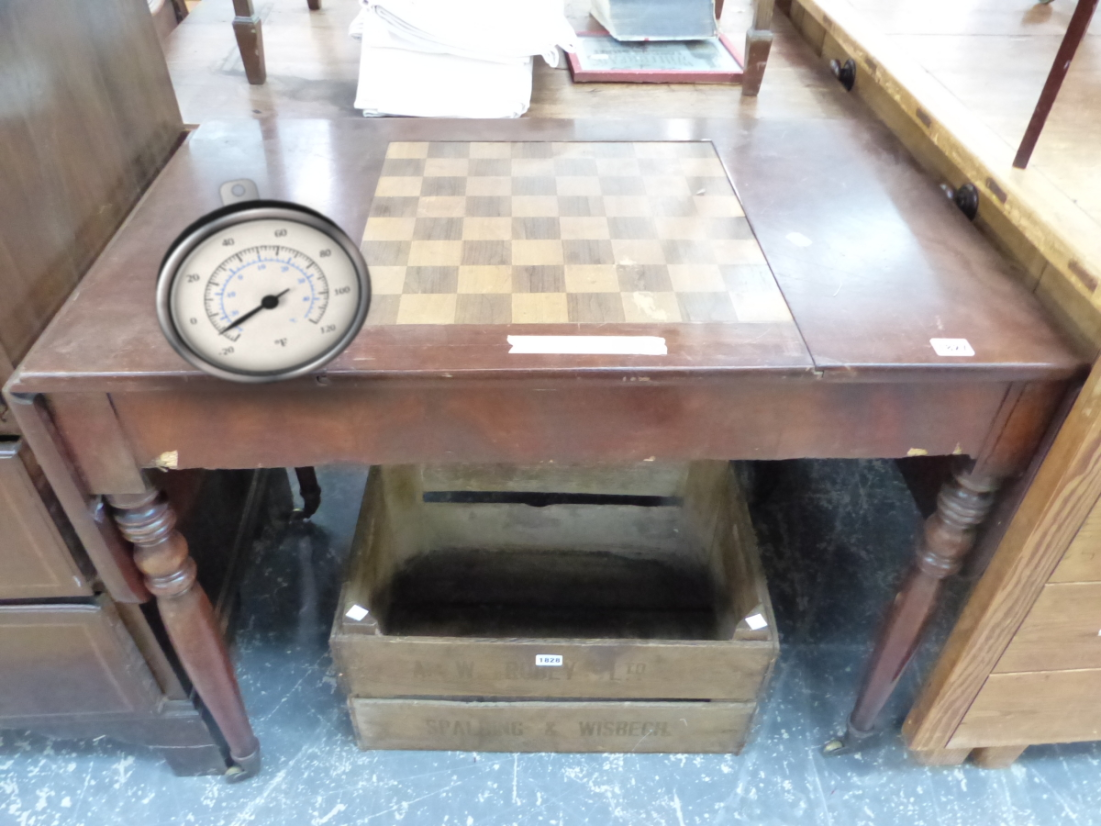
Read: -10 °F
